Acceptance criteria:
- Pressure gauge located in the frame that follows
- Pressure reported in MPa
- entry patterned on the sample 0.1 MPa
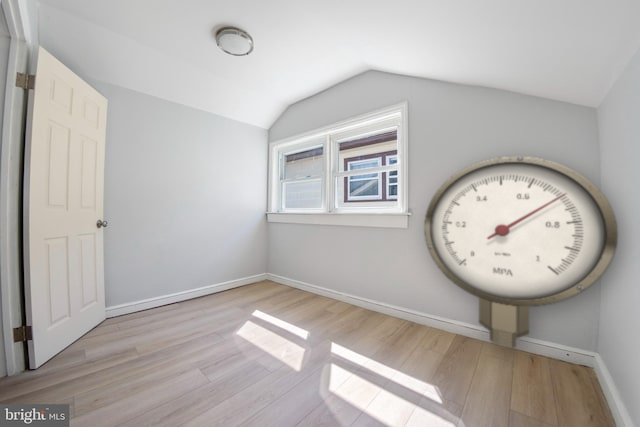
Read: 0.7 MPa
